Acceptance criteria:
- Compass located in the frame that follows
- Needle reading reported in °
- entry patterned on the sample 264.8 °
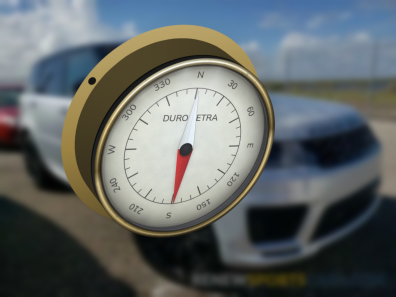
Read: 180 °
